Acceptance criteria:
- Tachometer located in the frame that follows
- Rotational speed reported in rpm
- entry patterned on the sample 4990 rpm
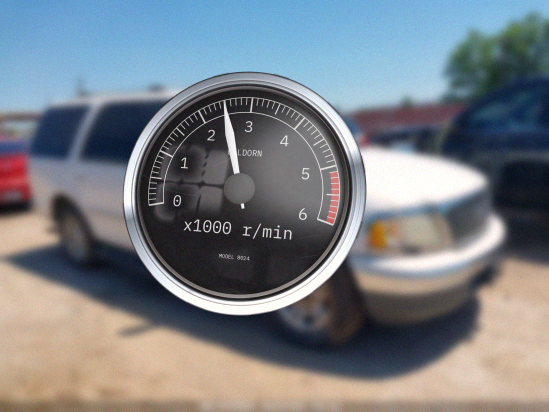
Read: 2500 rpm
